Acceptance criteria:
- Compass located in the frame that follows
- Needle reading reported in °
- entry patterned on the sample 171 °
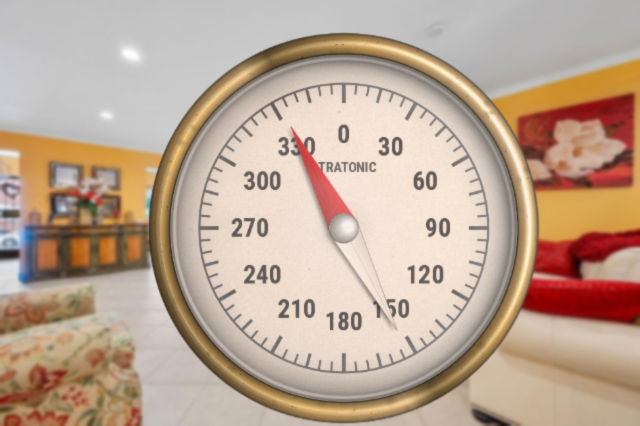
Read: 332.5 °
